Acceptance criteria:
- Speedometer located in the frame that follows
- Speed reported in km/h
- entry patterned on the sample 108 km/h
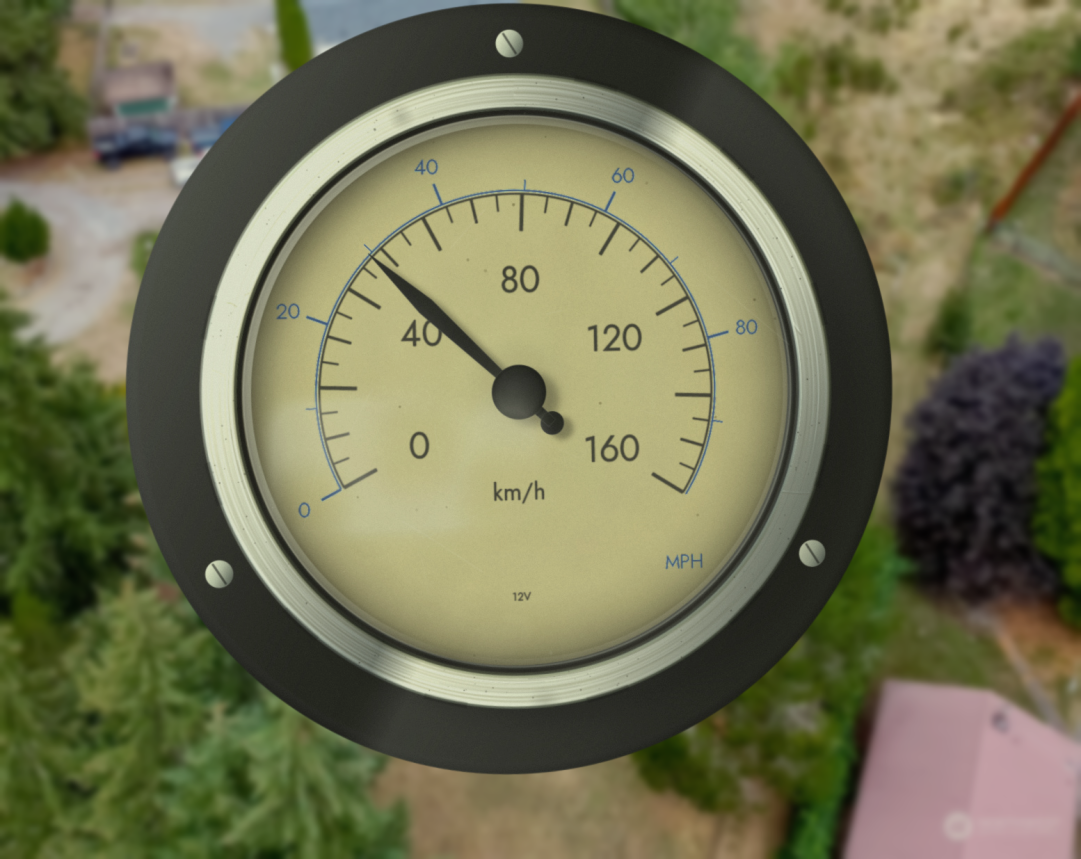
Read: 47.5 km/h
